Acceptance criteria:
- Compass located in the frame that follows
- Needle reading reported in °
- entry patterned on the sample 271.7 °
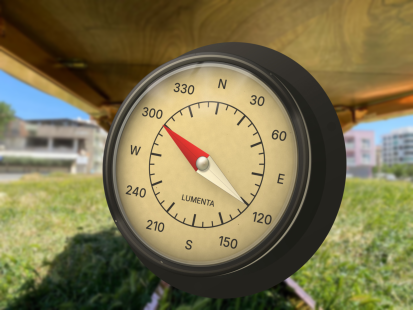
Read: 300 °
